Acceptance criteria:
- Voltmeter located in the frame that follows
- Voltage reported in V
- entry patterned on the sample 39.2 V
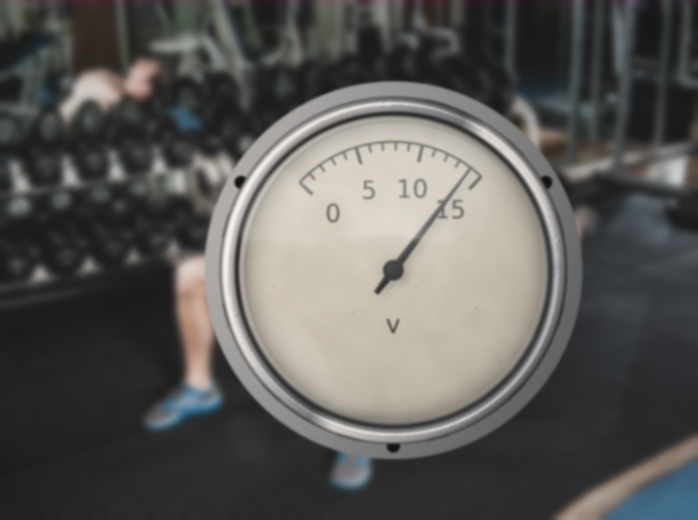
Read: 14 V
